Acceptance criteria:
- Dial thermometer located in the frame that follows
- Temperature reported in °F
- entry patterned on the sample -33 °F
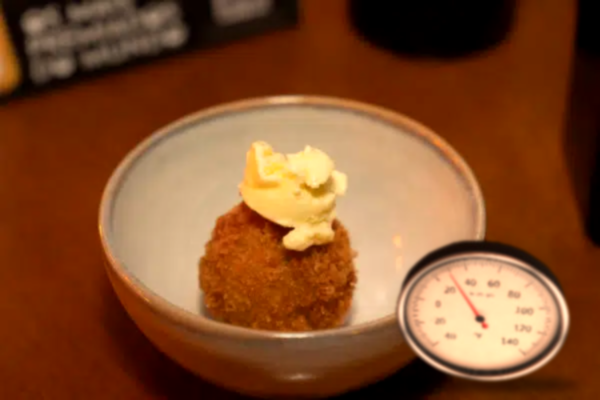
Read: 30 °F
